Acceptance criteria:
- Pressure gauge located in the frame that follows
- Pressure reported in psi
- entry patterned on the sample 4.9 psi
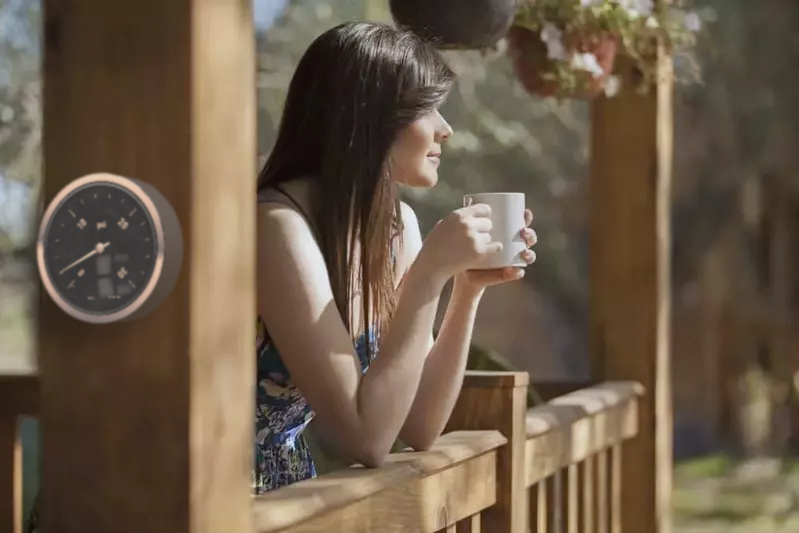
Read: 2 psi
